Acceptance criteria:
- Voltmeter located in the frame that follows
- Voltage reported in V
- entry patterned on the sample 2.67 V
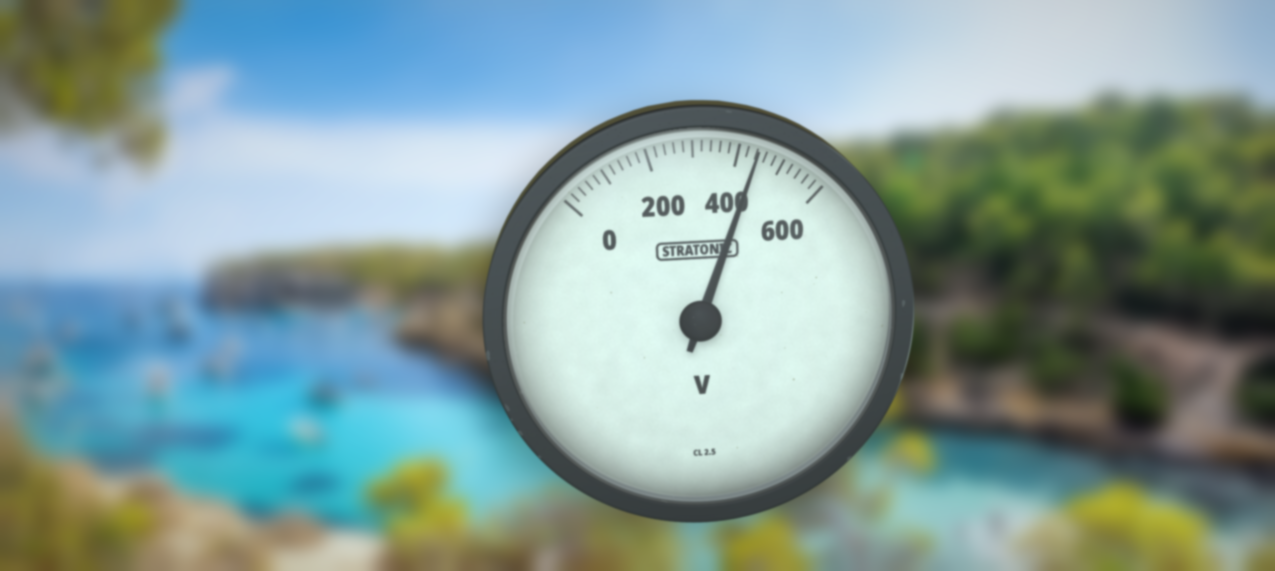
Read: 440 V
